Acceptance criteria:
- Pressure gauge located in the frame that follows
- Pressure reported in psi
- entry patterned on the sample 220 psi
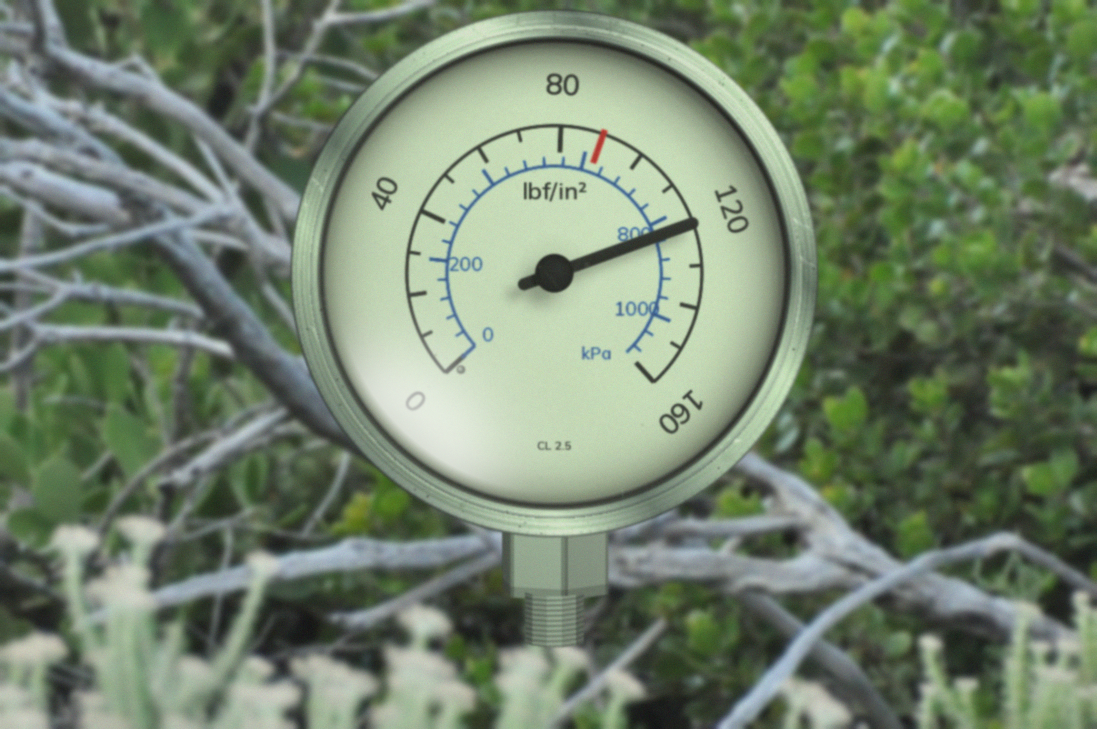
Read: 120 psi
